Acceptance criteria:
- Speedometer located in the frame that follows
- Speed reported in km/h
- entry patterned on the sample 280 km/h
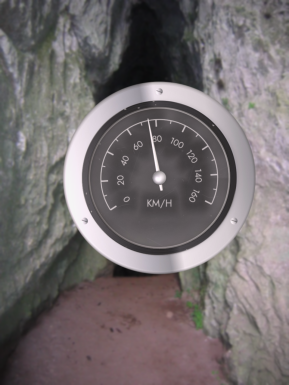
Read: 75 km/h
